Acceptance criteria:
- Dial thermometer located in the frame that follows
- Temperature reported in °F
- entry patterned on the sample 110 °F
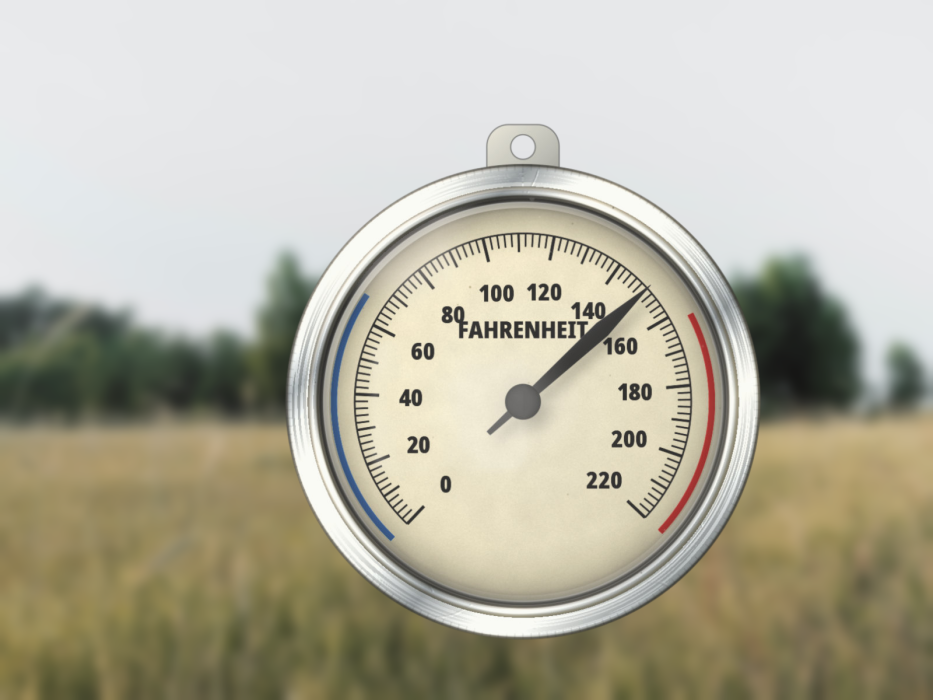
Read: 150 °F
